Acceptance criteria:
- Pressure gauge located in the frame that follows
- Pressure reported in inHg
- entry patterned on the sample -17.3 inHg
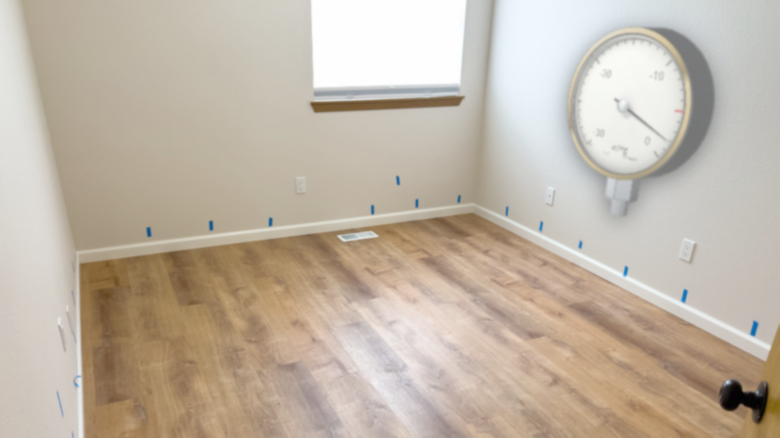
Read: -2 inHg
